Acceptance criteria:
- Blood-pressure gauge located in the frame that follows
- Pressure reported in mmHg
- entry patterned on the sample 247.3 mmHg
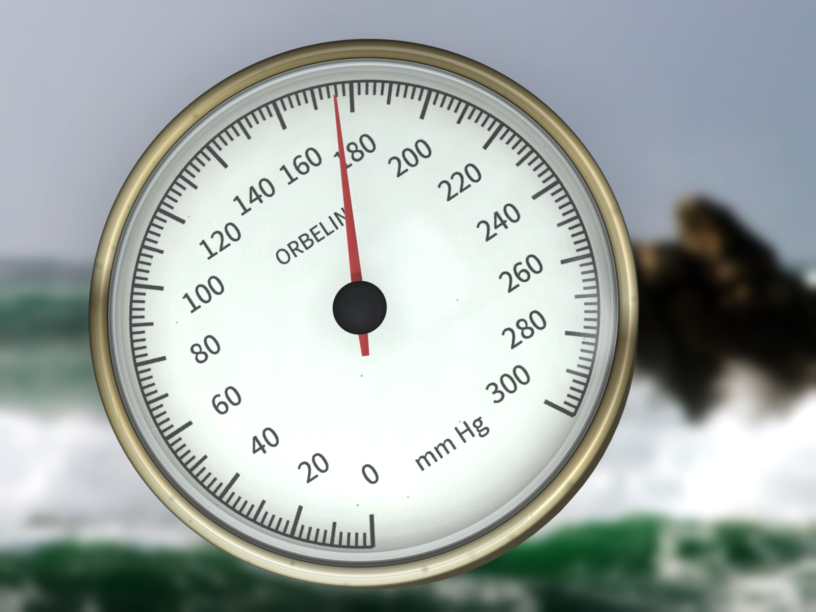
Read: 176 mmHg
